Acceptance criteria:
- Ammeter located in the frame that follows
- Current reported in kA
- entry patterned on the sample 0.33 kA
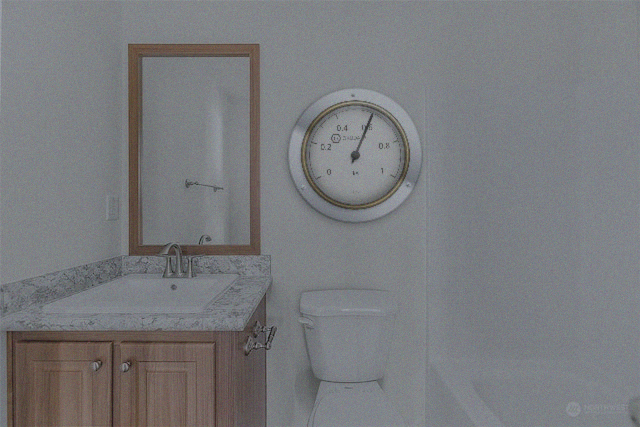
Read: 0.6 kA
